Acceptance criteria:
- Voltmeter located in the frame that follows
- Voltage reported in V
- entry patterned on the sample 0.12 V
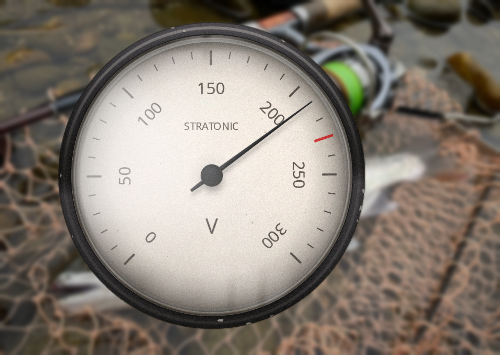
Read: 210 V
